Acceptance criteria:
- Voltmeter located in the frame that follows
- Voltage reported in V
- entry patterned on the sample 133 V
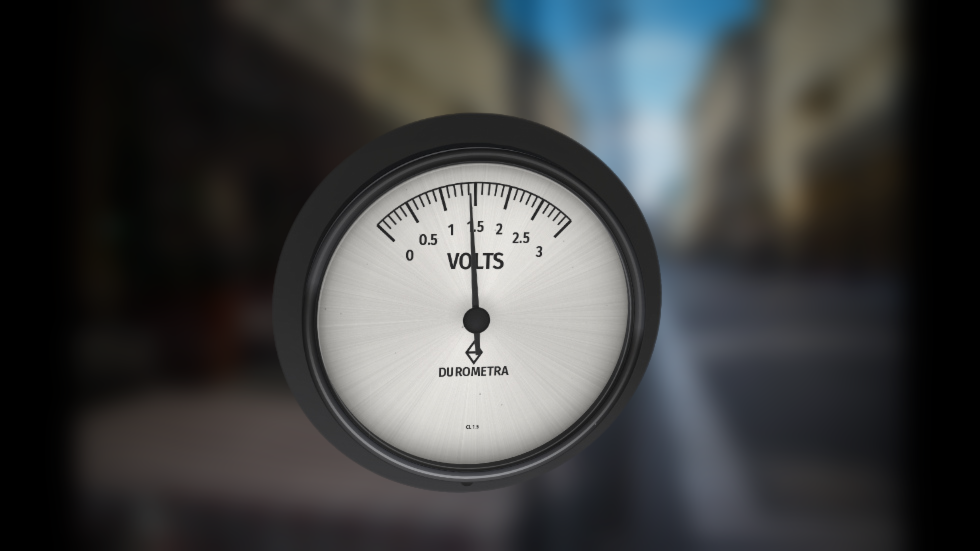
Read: 1.4 V
